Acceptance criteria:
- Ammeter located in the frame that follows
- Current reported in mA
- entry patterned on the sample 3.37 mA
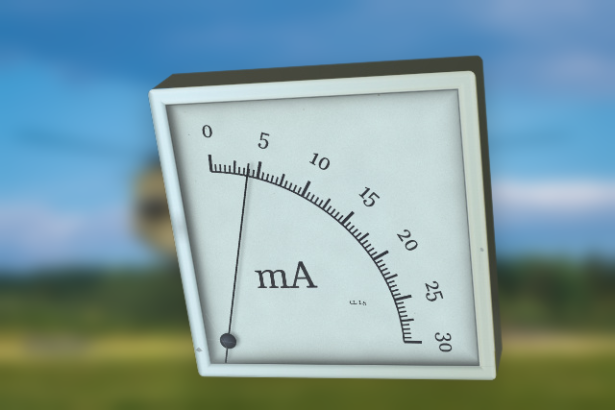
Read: 4 mA
